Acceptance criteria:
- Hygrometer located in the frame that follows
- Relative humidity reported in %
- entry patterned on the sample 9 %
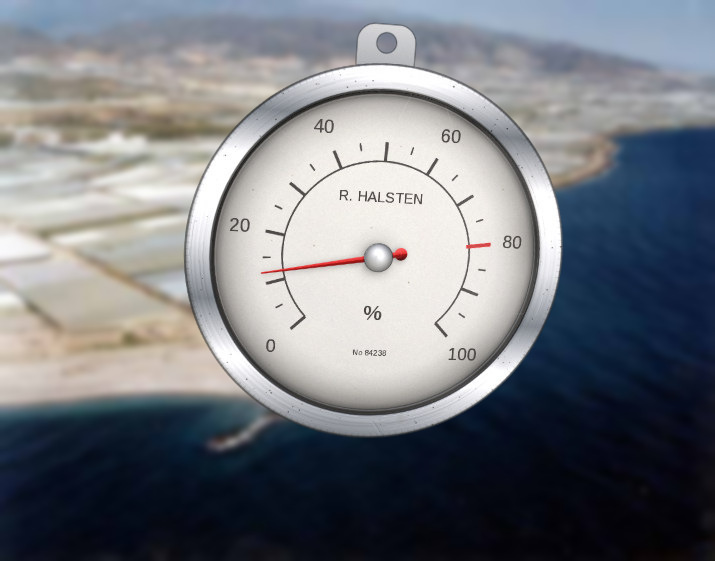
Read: 12.5 %
